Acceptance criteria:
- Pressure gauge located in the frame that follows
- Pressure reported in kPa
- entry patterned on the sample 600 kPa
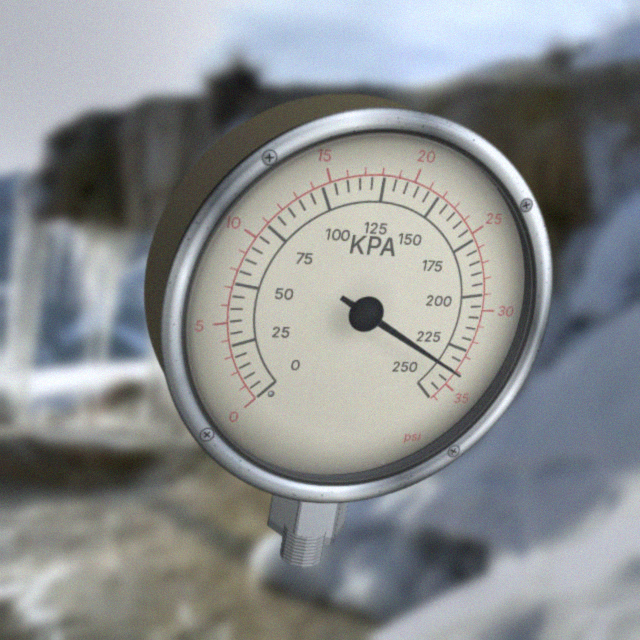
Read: 235 kPa
